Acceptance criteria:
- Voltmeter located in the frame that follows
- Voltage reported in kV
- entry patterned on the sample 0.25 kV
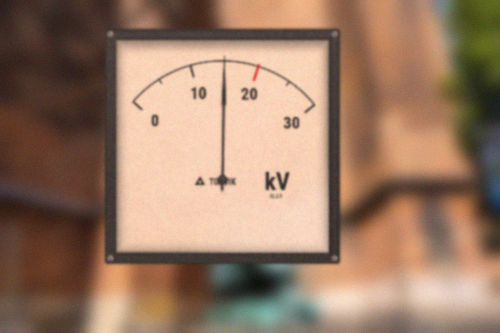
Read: 15 kV
